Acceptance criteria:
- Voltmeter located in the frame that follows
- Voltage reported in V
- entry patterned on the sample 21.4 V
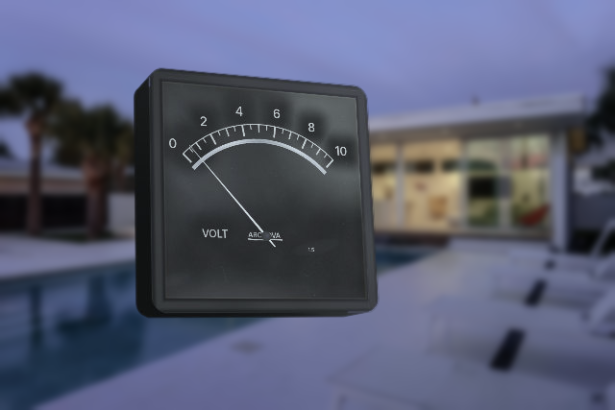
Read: 0.5 V
